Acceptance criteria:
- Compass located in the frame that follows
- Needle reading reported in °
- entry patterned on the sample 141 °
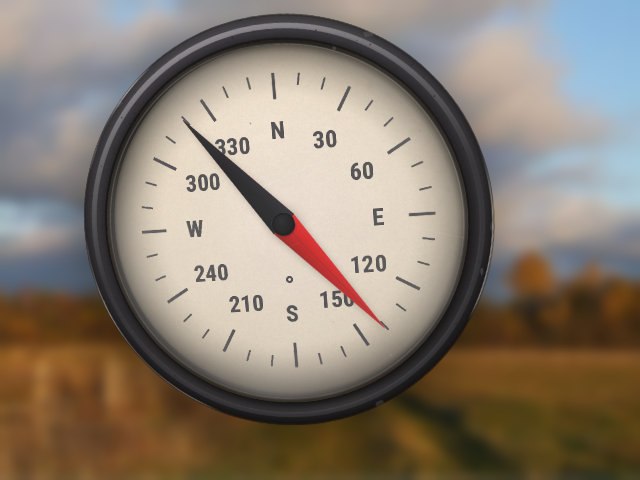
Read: 140 °
